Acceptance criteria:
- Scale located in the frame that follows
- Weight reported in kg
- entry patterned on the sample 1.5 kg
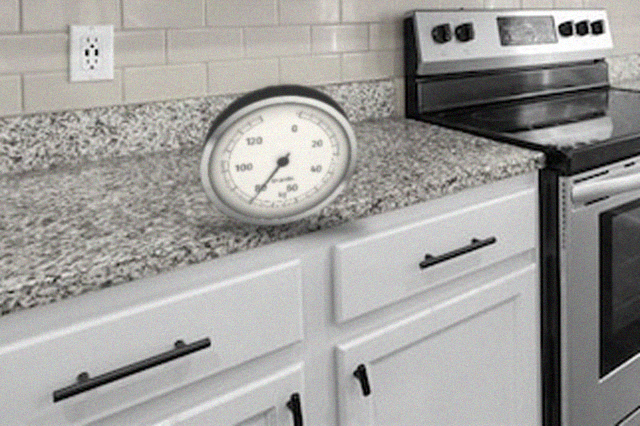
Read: 80 kg
